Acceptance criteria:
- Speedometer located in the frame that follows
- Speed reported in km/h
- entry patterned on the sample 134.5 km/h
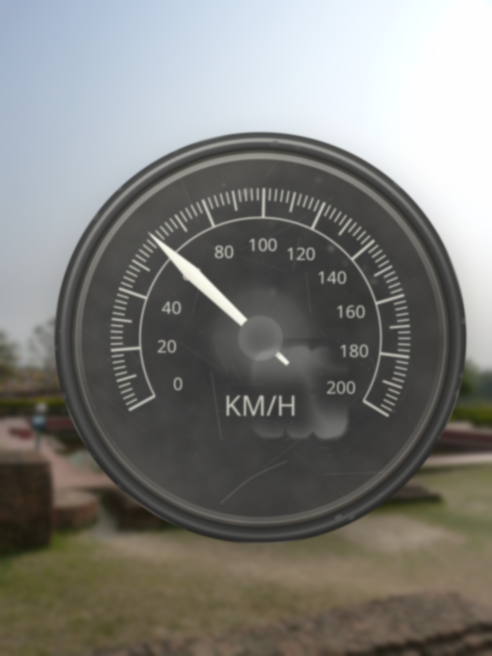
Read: 60 km/h
